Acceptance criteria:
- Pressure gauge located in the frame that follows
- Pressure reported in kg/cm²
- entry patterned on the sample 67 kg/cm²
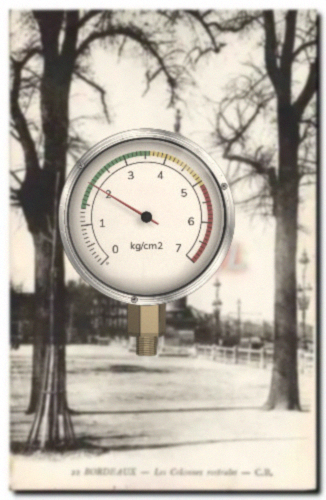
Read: 2 kg/cm²
